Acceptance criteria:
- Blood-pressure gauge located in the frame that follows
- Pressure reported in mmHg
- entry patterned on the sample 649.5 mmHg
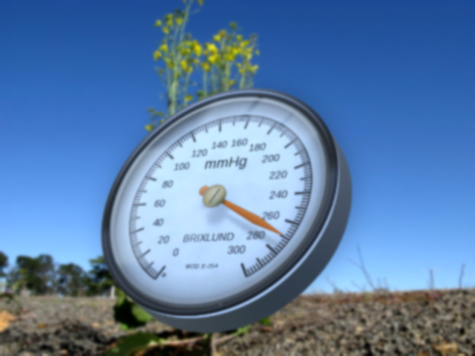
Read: 270 mmHg
